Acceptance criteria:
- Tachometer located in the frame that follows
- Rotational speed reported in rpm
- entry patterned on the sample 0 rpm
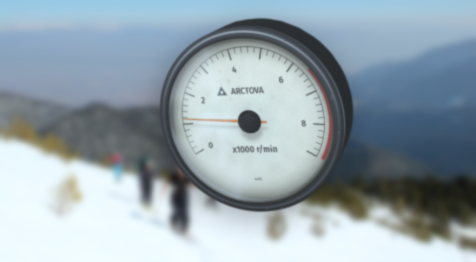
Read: 1200 rpm
